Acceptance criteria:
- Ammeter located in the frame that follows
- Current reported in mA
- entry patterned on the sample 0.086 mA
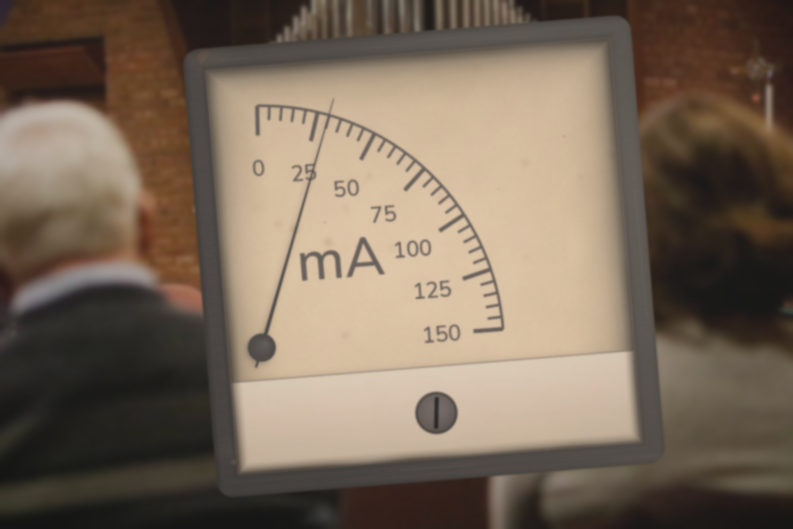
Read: 30 mA
